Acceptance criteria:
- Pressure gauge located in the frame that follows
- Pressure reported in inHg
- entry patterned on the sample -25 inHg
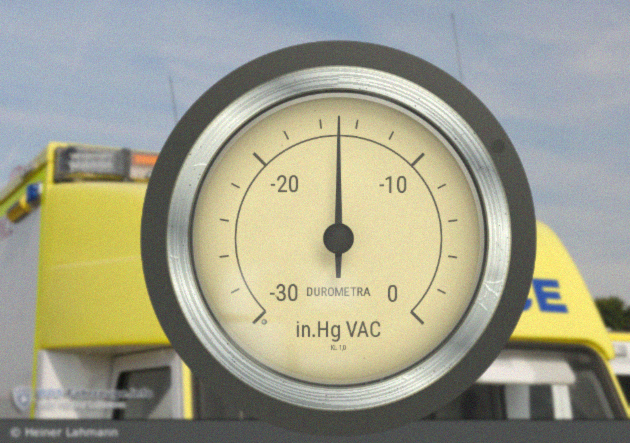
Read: -15 inHg
